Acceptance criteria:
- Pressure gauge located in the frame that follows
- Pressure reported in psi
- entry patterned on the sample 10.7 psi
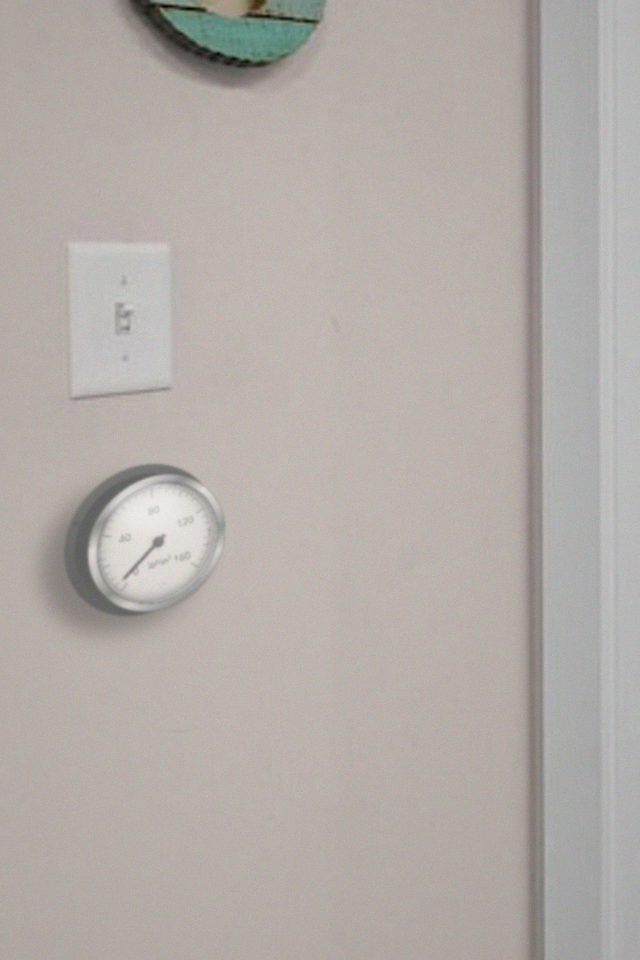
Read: 5 psi
